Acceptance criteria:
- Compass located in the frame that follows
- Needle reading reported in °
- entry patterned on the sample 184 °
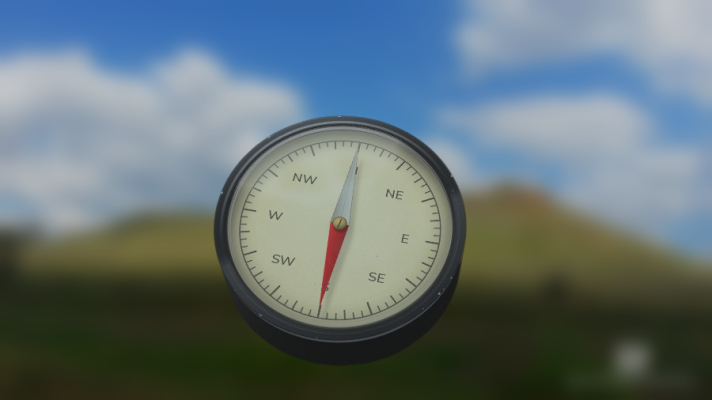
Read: 180 °
